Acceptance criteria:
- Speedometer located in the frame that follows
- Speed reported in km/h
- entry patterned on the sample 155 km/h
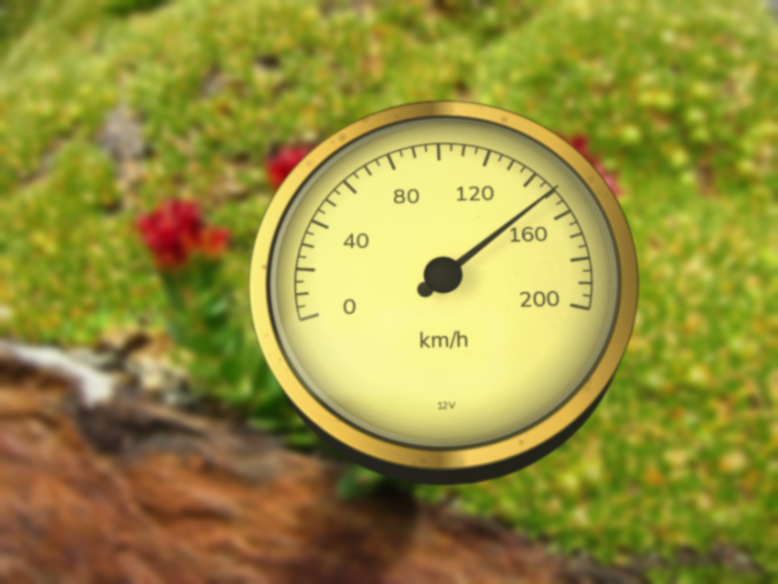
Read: 150 km/h
